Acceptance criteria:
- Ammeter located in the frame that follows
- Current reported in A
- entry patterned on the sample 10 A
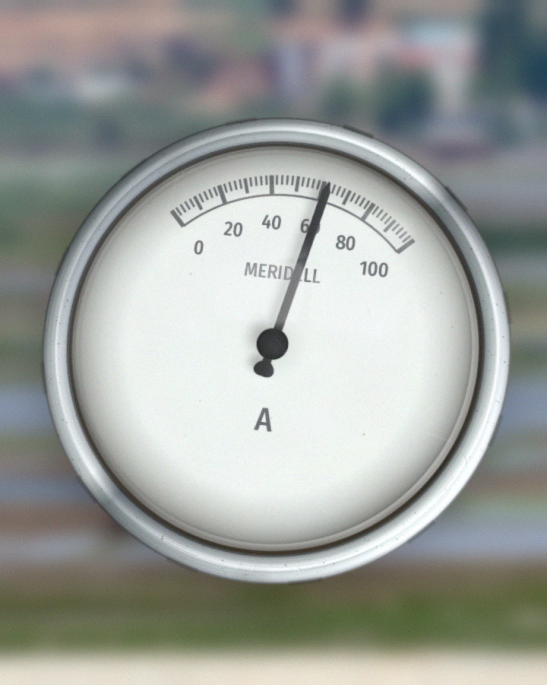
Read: 62 A
